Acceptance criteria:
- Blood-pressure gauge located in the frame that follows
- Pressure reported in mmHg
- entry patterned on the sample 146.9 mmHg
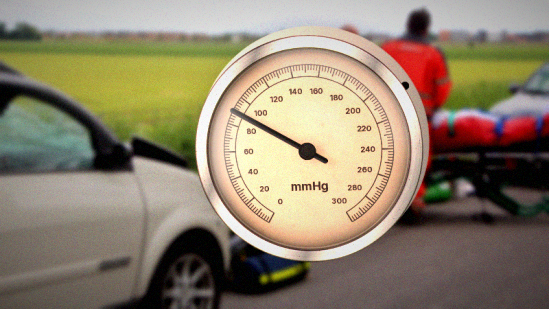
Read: 90 mmHg
